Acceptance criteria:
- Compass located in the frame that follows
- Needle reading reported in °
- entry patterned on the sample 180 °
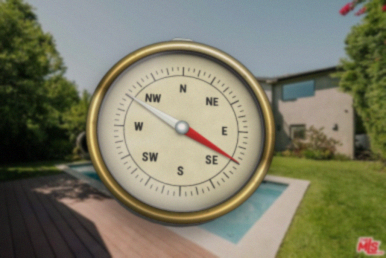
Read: 120 °
